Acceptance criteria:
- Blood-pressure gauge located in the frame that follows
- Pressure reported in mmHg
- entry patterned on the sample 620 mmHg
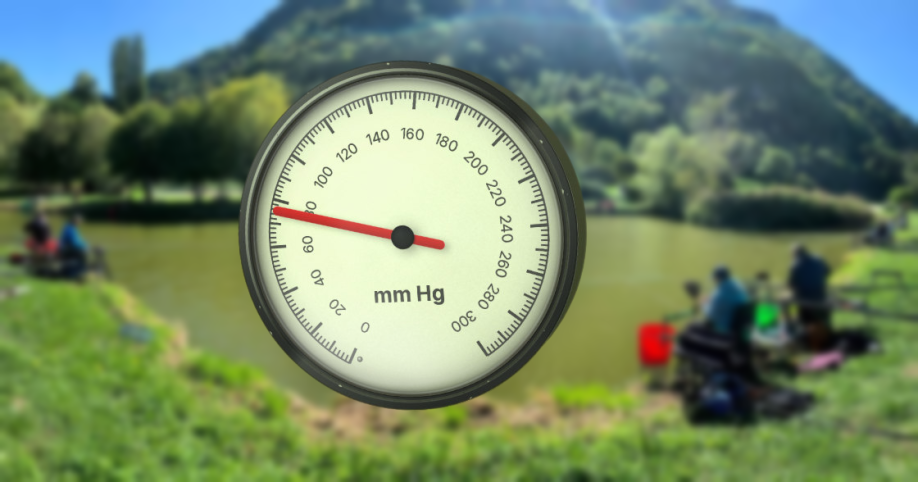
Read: 76 mmHg
